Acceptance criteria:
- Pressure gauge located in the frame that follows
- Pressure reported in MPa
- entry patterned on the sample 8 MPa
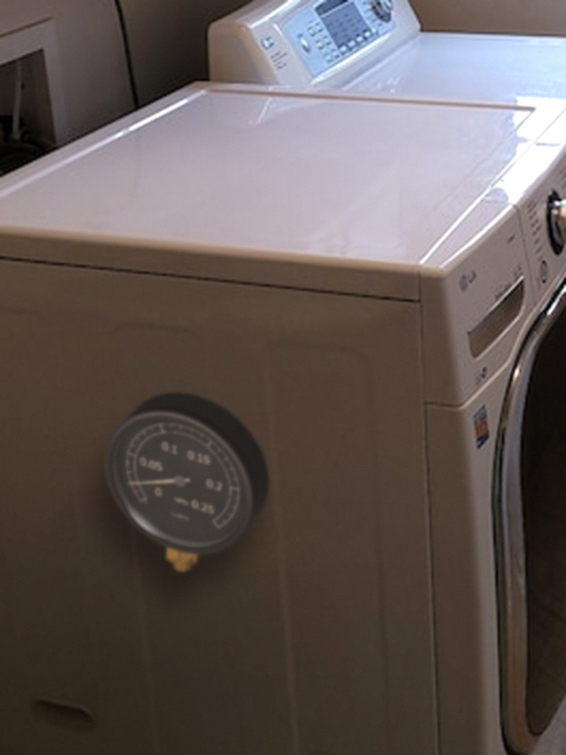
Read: 0.02 MPa
